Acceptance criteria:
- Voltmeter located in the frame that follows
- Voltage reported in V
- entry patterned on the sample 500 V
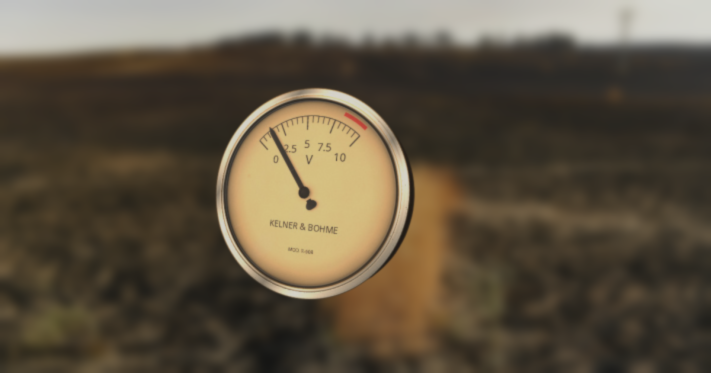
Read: 1.5 V
